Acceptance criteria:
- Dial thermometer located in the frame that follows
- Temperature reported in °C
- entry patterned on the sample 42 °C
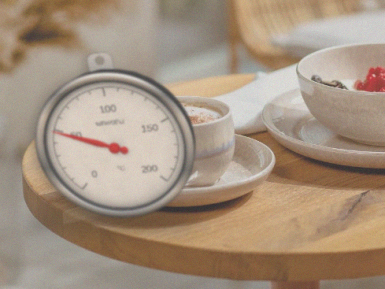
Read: 50 °C
